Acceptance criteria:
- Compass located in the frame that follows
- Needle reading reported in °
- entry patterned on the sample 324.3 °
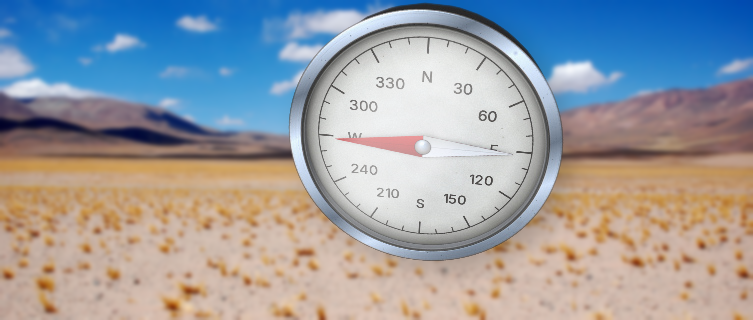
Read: 270 °
